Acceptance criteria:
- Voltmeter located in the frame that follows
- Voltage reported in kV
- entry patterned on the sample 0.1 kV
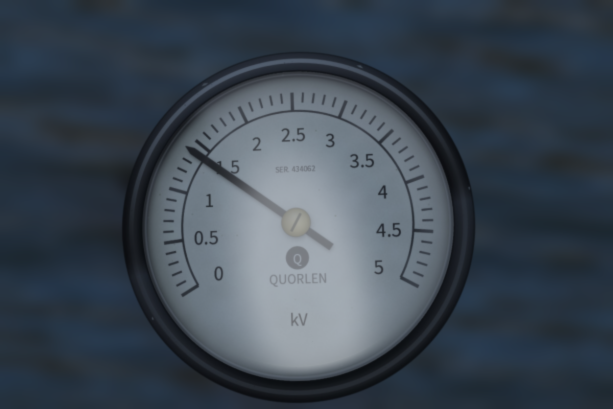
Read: 1.4 kV
